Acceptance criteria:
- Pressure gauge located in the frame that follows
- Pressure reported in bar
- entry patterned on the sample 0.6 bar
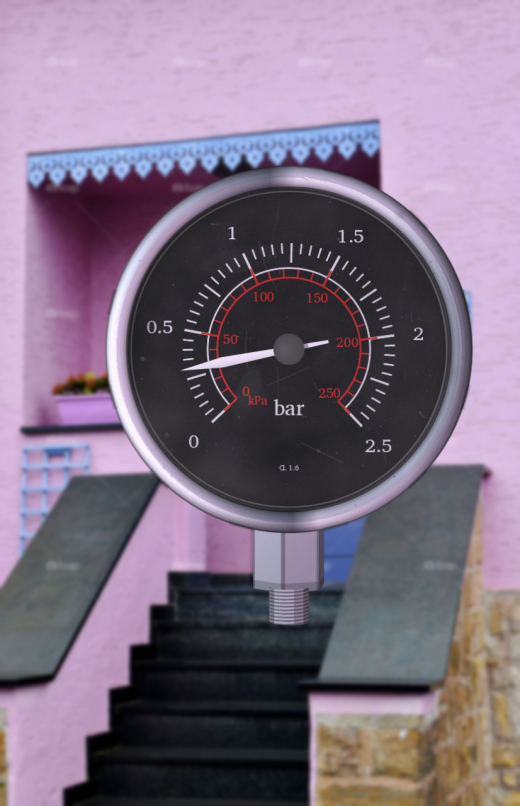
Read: 0.3 bar
